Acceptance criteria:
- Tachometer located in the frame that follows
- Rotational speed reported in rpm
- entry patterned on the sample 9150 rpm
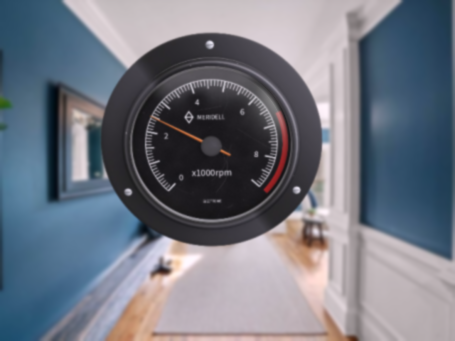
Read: 2500 rpm
